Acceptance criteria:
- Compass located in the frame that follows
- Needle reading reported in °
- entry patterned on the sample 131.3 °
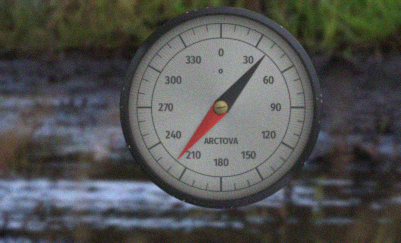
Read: 220 °
